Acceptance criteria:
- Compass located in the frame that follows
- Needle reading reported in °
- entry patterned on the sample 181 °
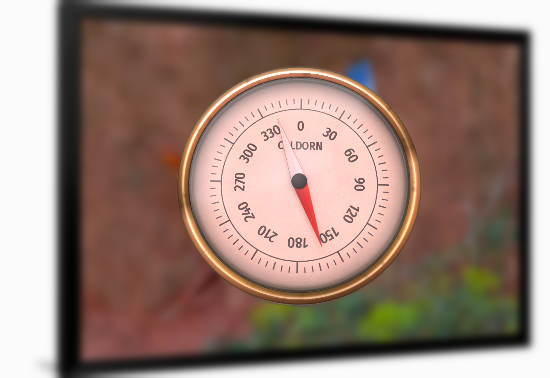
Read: 160 °
